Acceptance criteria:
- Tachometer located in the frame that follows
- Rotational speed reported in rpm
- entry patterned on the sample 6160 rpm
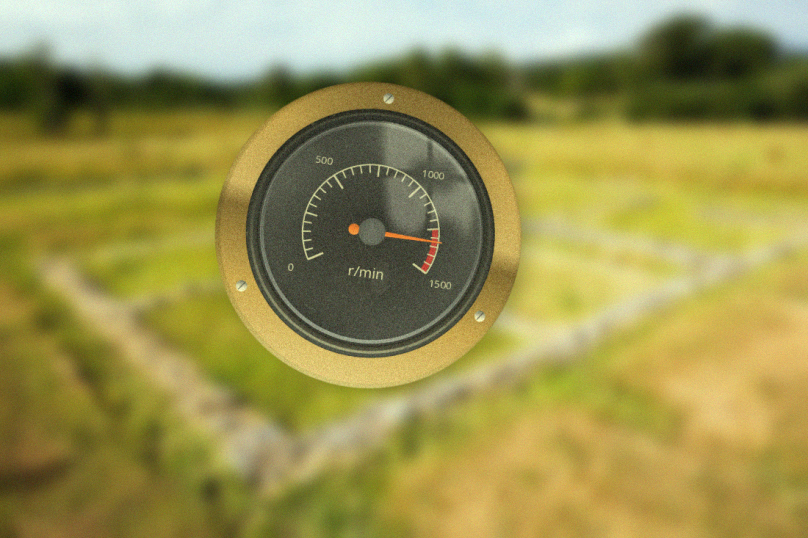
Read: 1325 rpm
